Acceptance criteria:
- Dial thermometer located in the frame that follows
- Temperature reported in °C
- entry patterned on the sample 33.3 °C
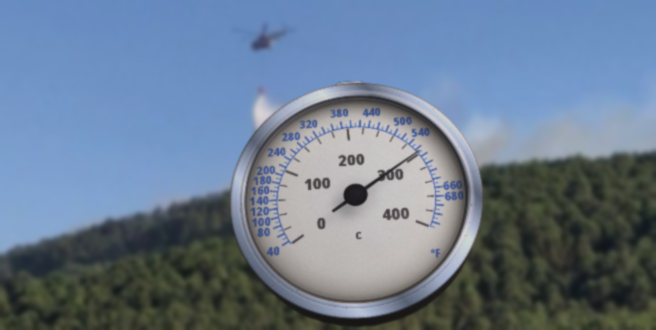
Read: 300 °C
